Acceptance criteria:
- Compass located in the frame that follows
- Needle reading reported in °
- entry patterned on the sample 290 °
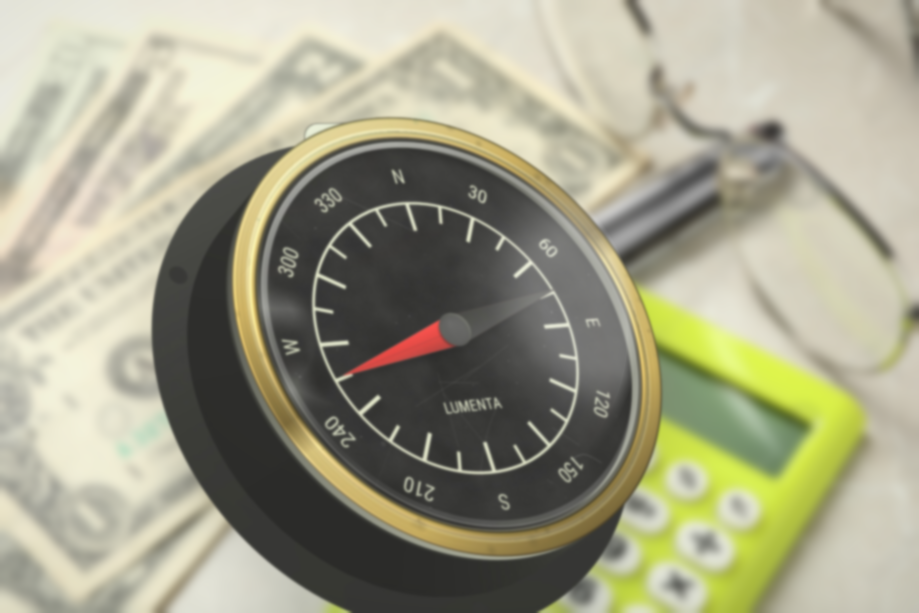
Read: 255 °
